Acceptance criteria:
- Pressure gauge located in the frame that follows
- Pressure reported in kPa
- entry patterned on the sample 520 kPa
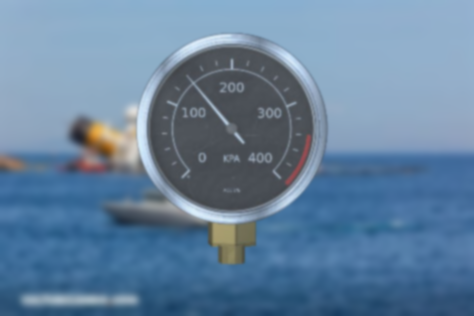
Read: 140 kPa
